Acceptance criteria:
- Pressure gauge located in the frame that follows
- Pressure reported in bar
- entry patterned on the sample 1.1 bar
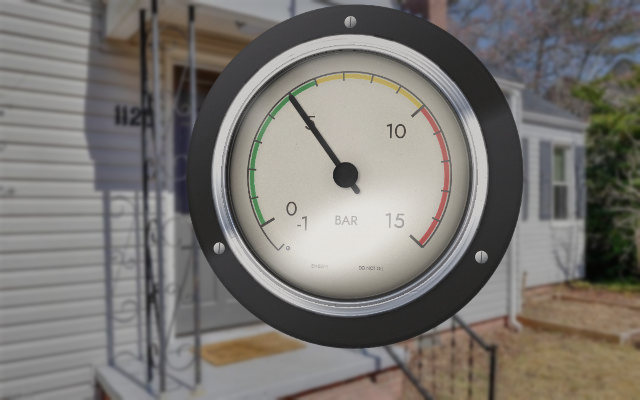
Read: 5 bar
